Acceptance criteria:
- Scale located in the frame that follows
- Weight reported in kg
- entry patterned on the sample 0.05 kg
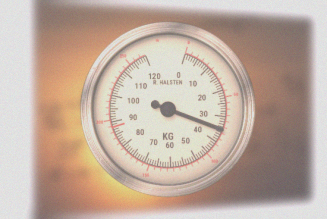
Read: 35 kg
